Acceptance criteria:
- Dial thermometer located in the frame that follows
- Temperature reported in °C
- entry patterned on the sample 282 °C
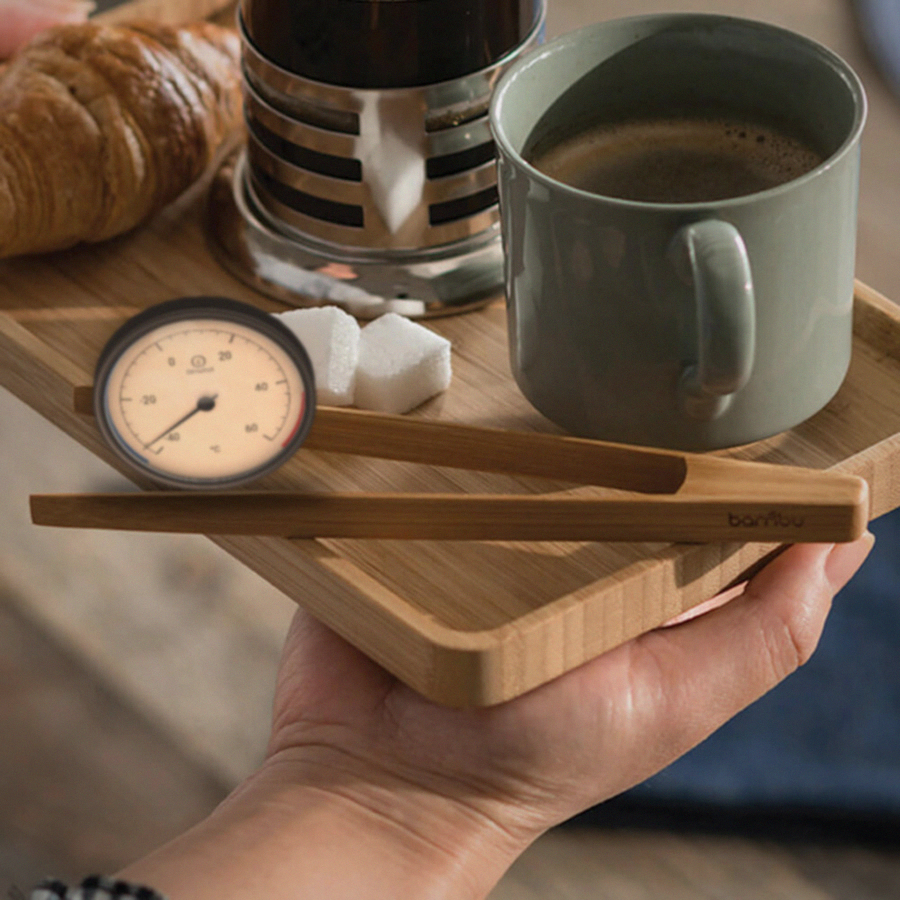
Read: -36 °C
